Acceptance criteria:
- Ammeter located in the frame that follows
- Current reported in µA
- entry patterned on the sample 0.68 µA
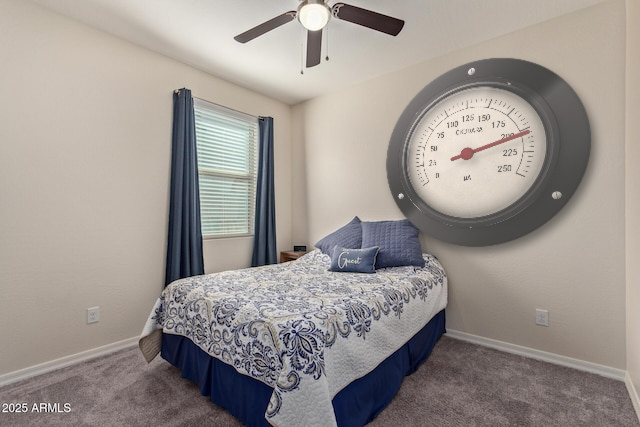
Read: 205 µA
